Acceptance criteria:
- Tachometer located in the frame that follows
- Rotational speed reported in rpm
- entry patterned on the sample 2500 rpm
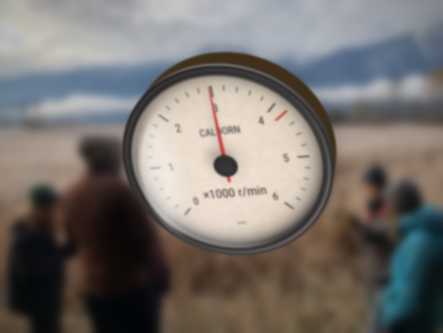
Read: 3000 rpm
